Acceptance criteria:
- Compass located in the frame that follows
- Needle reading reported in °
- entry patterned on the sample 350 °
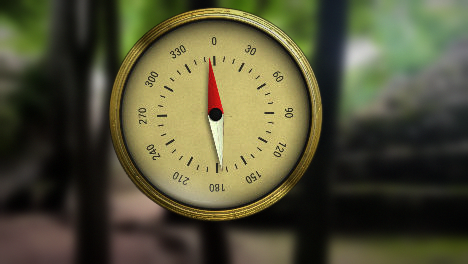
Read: 355 °
